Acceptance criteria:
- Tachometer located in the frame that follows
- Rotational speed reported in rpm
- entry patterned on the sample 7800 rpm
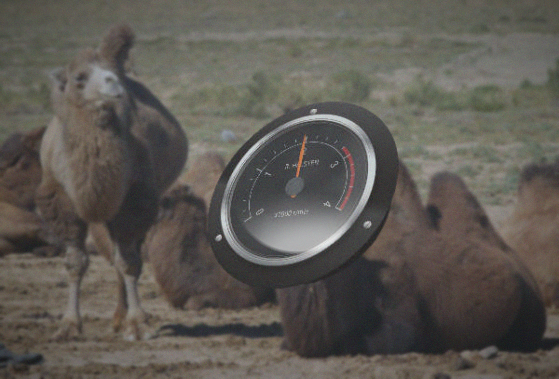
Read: 2000 rpm
